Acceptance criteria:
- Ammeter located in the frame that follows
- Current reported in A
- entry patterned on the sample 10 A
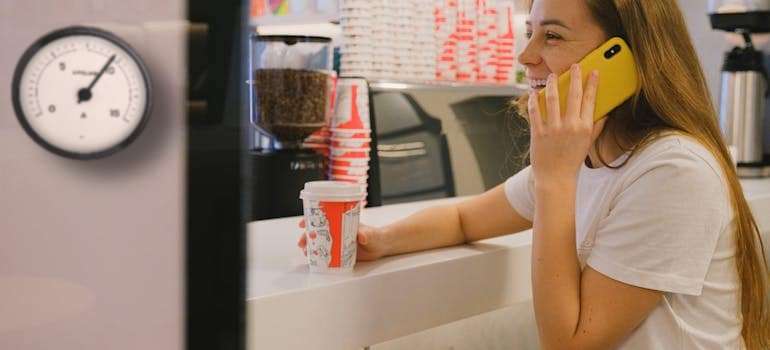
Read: 9.5 A
